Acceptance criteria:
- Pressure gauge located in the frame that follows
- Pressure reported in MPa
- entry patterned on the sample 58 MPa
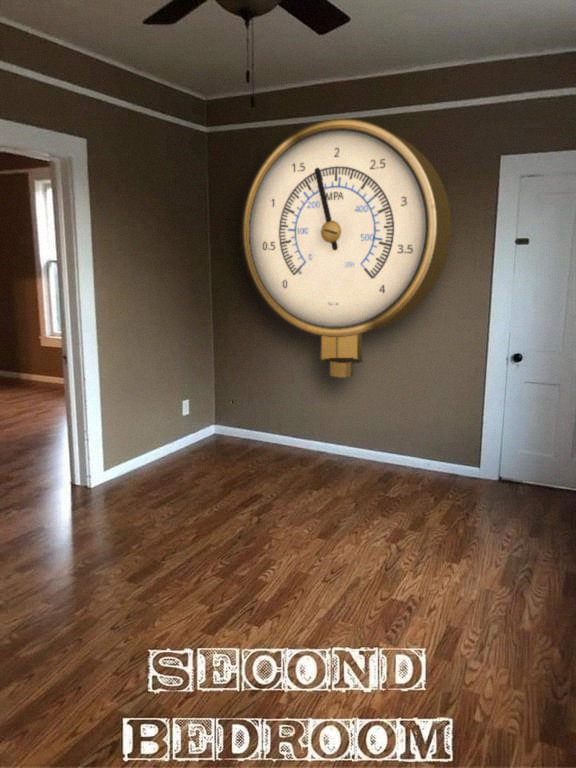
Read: 1.75 MPa
